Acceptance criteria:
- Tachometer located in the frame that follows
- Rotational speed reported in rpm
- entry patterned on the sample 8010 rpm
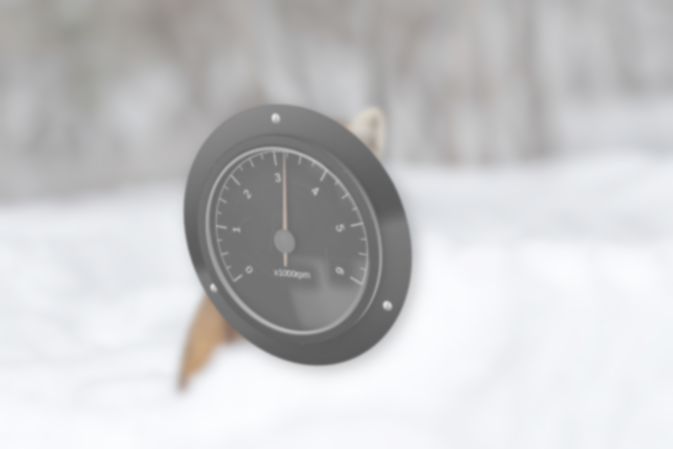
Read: 3250 rpm
